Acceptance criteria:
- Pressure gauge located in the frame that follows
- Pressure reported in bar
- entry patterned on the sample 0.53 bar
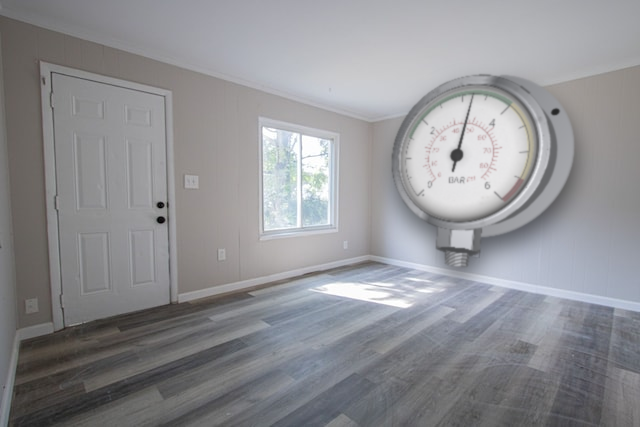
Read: 3.25 bar
